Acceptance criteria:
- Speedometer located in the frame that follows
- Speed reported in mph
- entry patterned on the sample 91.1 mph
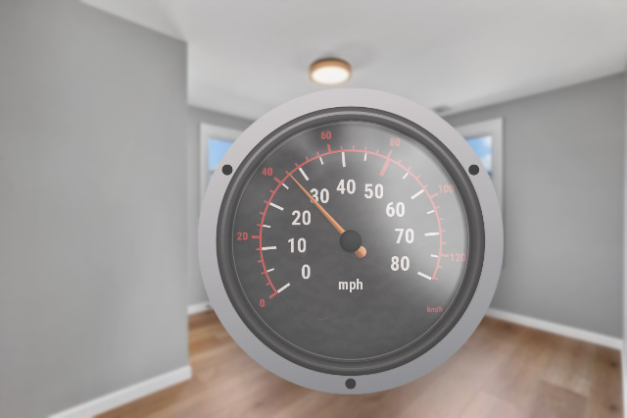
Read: 27.5 mph
